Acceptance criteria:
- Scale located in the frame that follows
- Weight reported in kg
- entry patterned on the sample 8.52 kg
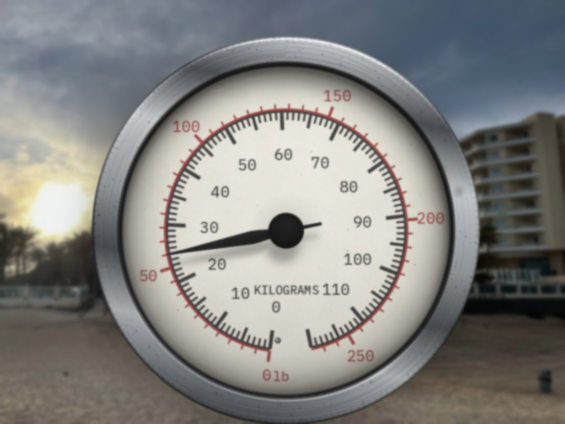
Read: 25 kg
